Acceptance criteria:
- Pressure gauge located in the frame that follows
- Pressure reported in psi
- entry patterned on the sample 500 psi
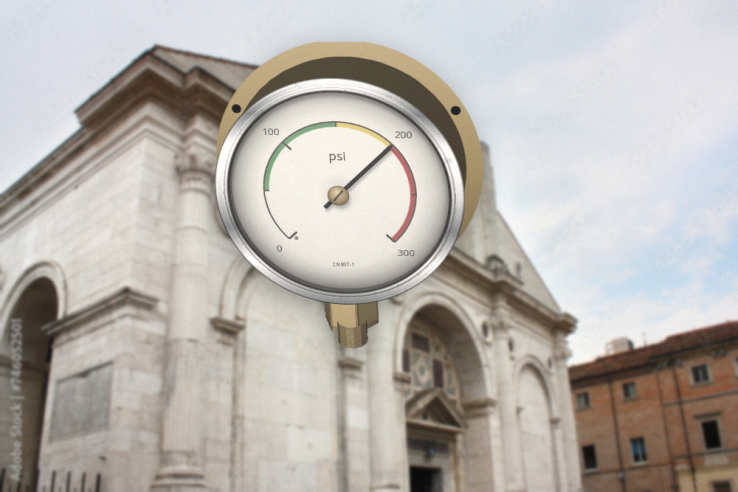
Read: 200 psi
